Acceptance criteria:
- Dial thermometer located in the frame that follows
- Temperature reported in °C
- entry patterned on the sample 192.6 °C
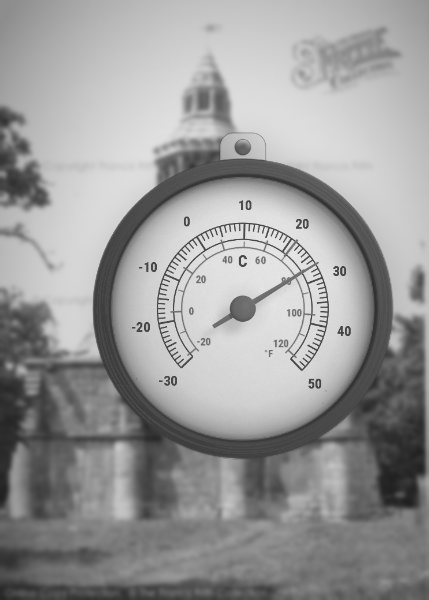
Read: 27 °C
